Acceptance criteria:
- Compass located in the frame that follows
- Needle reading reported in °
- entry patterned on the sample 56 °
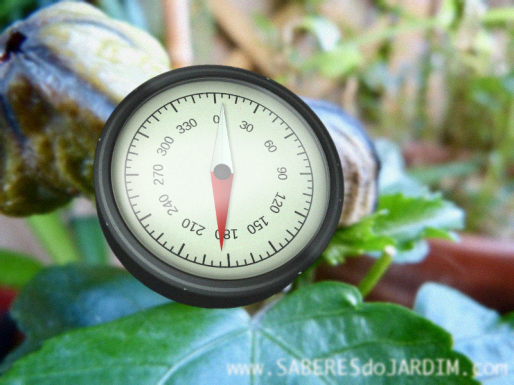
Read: 185 °
